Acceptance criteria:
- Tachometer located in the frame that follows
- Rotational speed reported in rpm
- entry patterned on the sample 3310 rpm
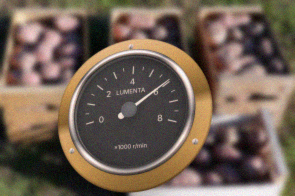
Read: 6000 rpm
